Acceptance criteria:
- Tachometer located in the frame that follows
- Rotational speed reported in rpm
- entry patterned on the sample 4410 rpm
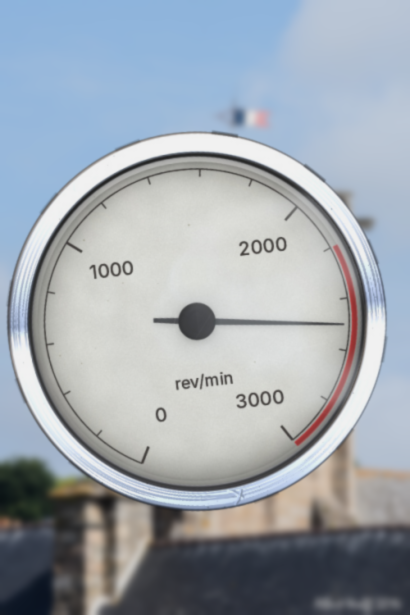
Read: 2500 rpm
